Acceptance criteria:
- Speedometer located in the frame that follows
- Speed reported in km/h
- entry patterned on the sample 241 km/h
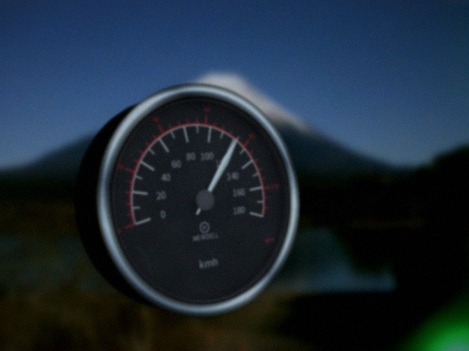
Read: 120 km/h
